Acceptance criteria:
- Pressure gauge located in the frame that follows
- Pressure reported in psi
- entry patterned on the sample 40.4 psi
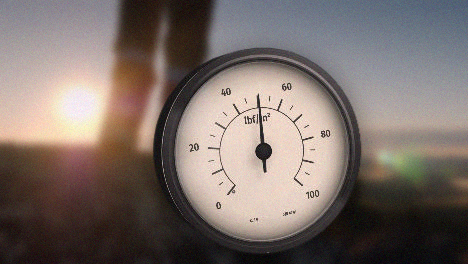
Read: 50 psi
